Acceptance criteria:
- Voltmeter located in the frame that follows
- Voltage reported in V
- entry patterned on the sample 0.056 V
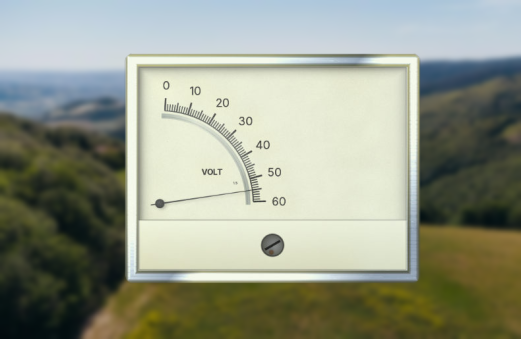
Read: 55 V
